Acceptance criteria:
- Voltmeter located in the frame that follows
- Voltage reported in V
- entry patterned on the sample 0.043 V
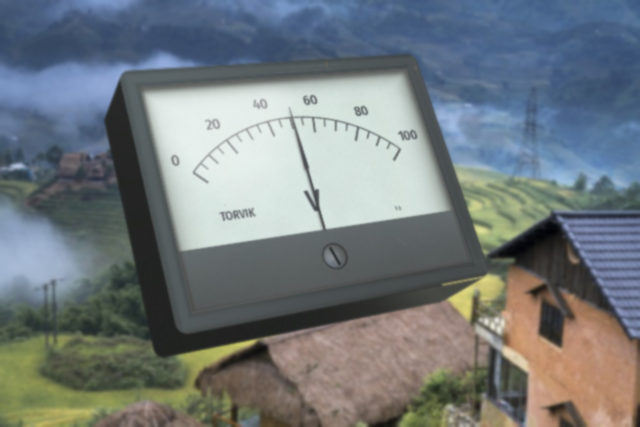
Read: 50 V
